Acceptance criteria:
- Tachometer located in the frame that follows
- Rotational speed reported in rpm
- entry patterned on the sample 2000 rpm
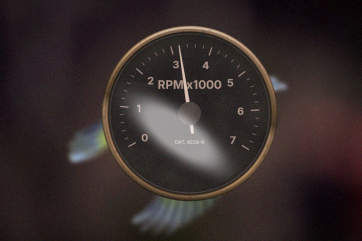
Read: 3200 rpm
